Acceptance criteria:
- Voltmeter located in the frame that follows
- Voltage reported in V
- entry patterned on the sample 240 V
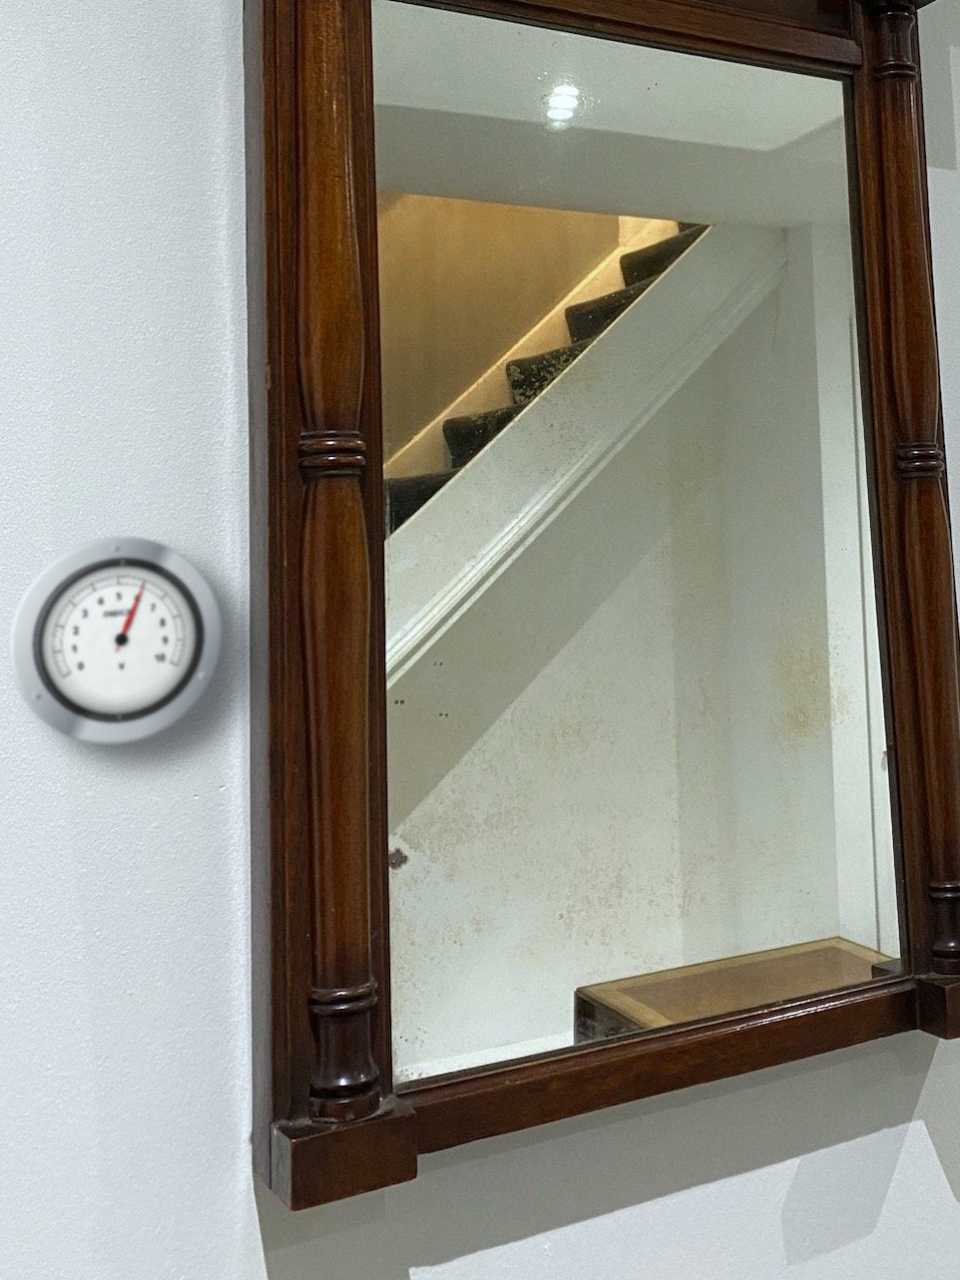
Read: 6 V
